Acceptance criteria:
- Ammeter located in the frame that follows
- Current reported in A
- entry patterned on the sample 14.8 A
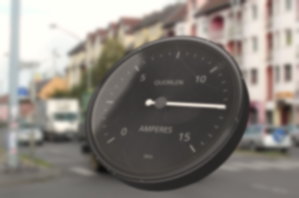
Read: 12.5 A
